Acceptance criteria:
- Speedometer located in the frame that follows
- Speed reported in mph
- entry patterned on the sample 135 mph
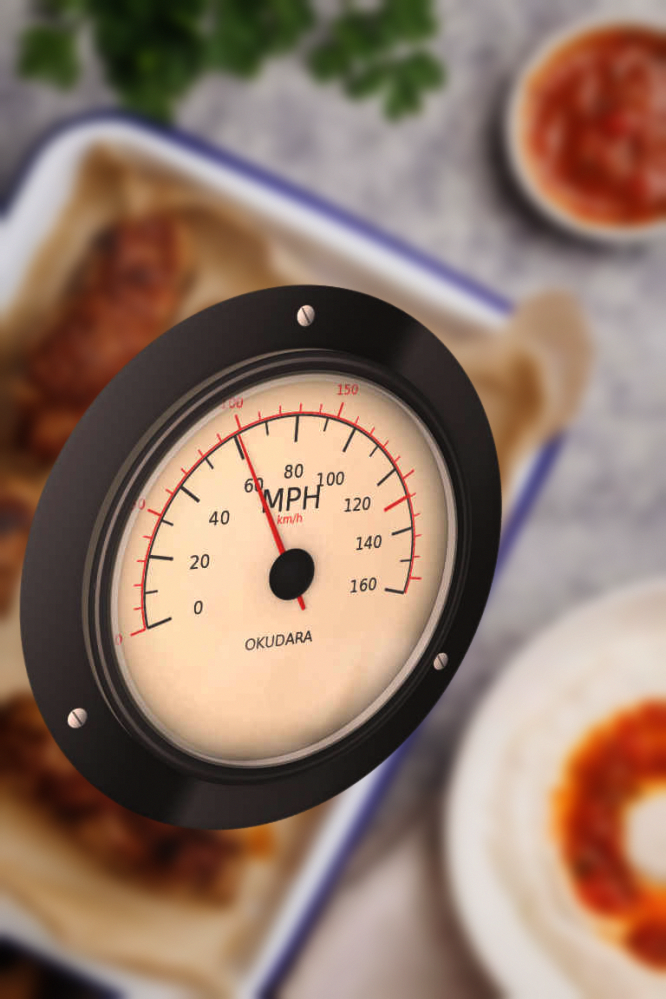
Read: 60 mph
